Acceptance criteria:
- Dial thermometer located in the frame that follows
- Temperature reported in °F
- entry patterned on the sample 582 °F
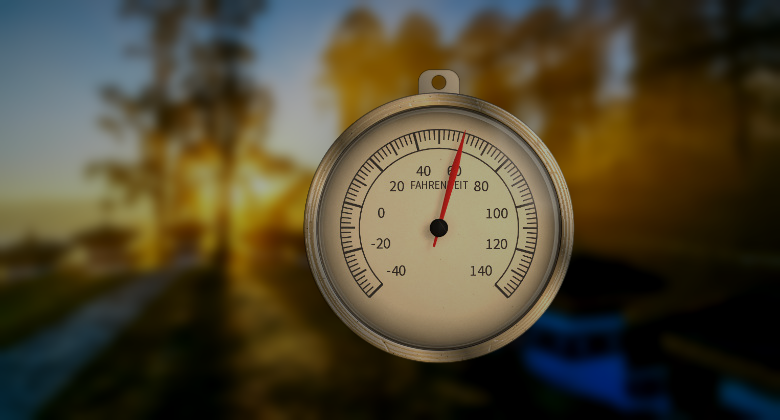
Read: 60 °F
